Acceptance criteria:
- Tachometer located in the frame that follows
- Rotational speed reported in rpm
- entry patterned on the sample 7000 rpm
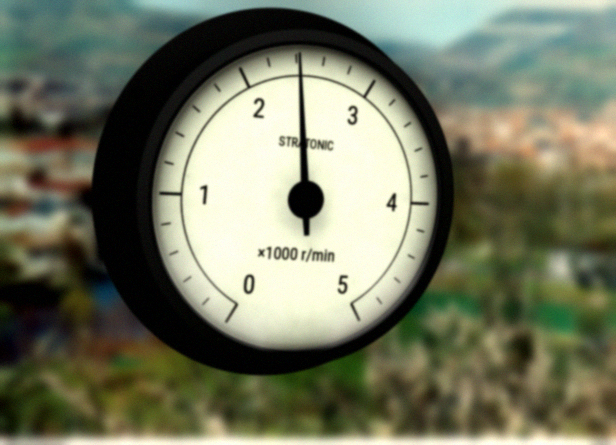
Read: 2400 rpm
